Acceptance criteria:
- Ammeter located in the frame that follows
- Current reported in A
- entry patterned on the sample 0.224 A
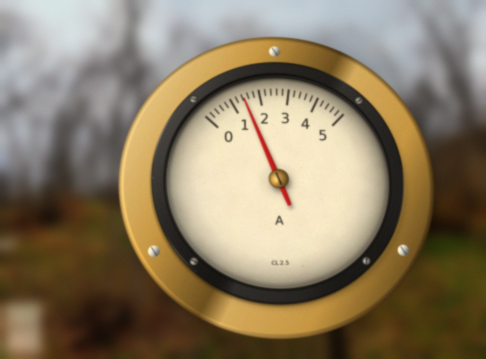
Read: 1.4 A
